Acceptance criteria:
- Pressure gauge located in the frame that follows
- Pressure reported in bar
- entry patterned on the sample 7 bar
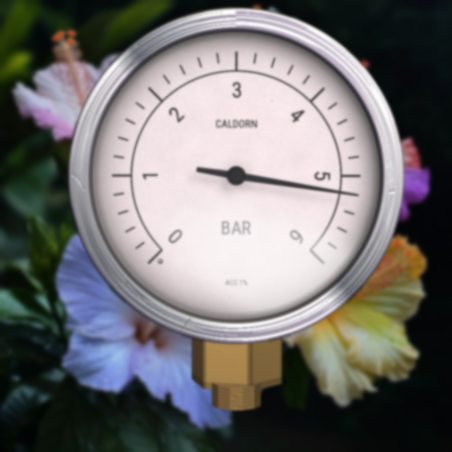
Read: 5.2 bar
